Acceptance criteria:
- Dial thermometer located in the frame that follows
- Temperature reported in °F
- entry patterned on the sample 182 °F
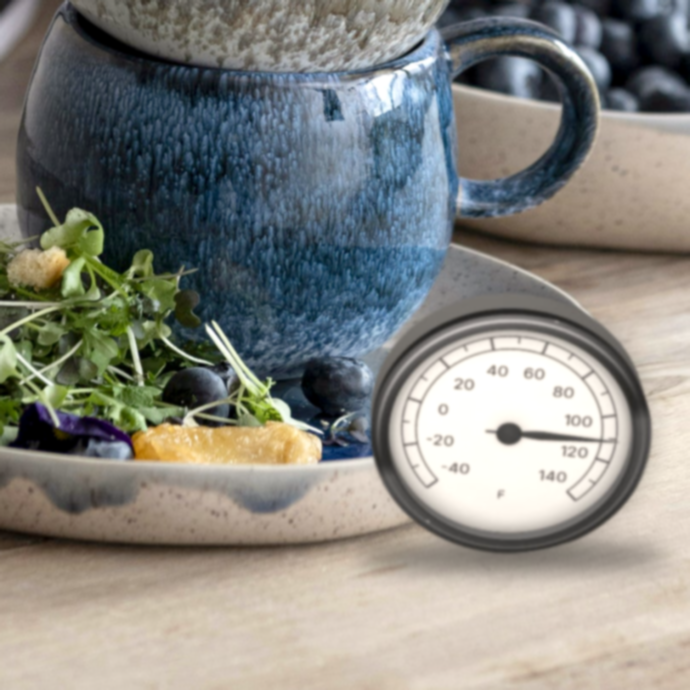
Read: 110 °F
